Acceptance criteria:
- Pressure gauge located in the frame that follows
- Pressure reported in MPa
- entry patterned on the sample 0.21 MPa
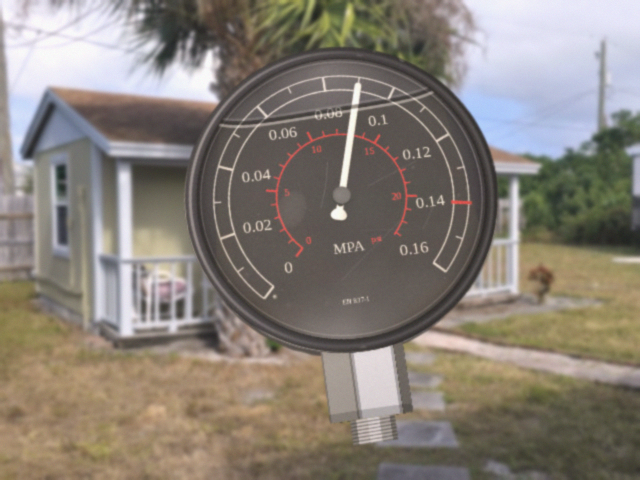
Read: 0.09 MPa
